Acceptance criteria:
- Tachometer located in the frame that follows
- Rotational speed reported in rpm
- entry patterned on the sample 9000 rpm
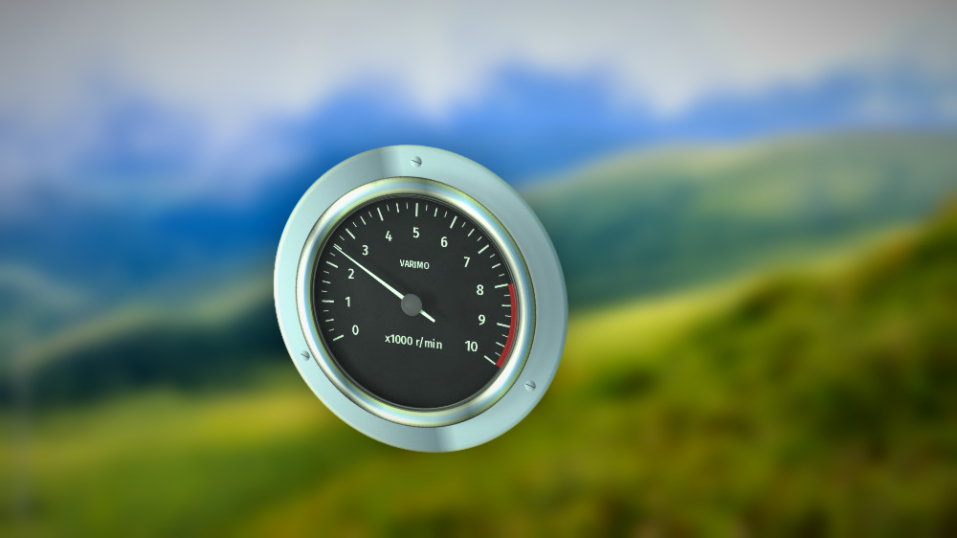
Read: 2500 rpm
